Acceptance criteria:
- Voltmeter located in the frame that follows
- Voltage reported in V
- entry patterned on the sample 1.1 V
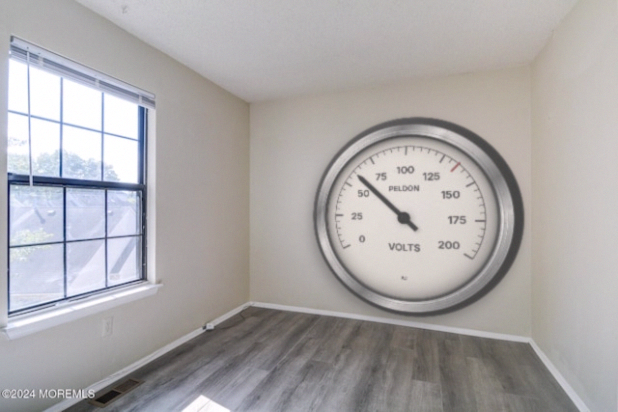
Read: 60 V
